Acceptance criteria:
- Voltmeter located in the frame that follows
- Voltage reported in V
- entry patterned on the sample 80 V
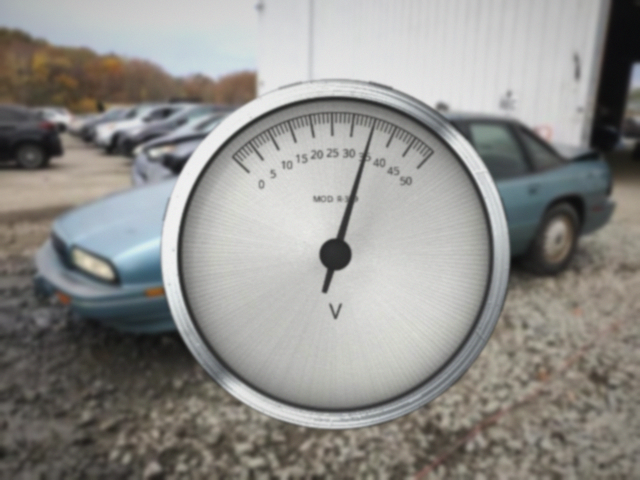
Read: 35 V
